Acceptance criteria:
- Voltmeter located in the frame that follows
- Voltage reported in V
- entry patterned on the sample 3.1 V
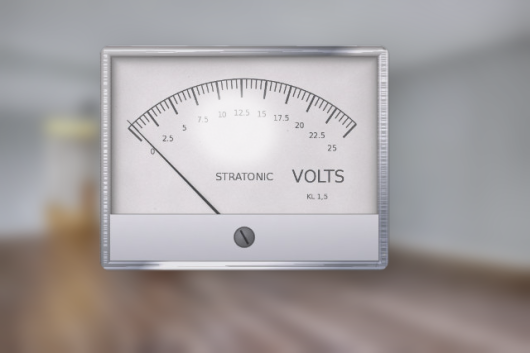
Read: 0.5 V
